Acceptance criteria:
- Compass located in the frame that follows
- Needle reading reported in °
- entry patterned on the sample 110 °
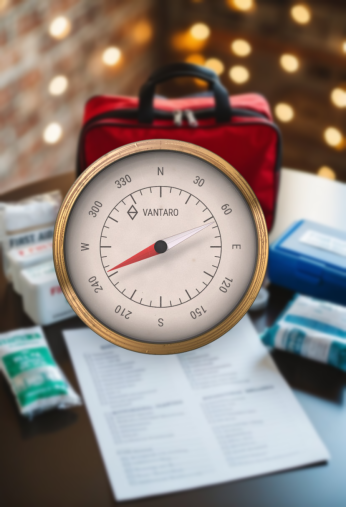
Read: 245 °
